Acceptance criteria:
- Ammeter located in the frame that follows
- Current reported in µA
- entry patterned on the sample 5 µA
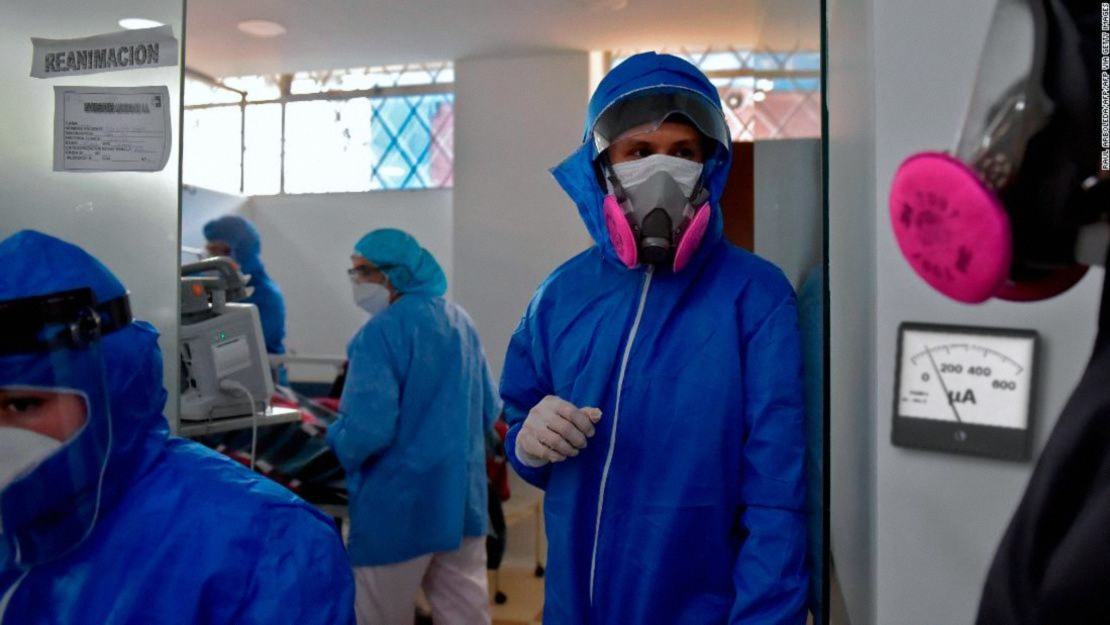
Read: 100 µA
